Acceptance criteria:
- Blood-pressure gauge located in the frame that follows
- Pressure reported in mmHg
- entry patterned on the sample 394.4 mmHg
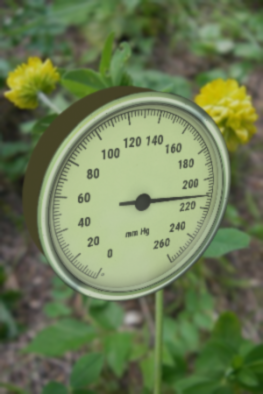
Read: 210 mmHg
